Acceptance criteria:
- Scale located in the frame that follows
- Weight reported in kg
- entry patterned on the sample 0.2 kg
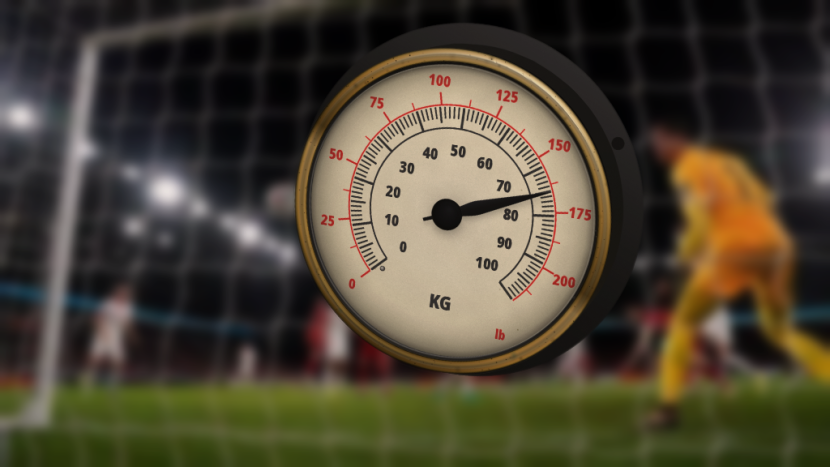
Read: 75 kg
